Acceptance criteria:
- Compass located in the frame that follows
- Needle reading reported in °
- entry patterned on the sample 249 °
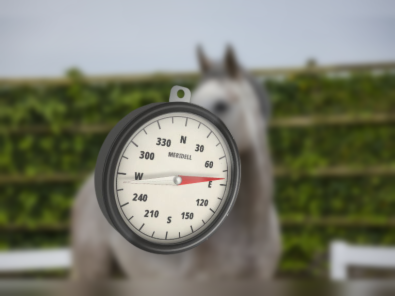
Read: 82.5 °
